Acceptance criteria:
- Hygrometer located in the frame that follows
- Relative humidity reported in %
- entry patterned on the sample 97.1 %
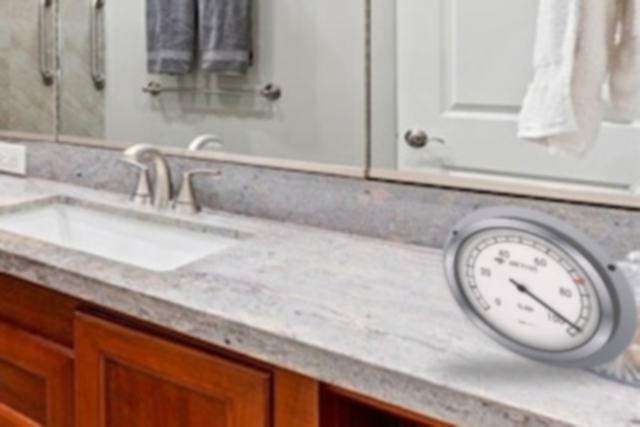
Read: 95 %
